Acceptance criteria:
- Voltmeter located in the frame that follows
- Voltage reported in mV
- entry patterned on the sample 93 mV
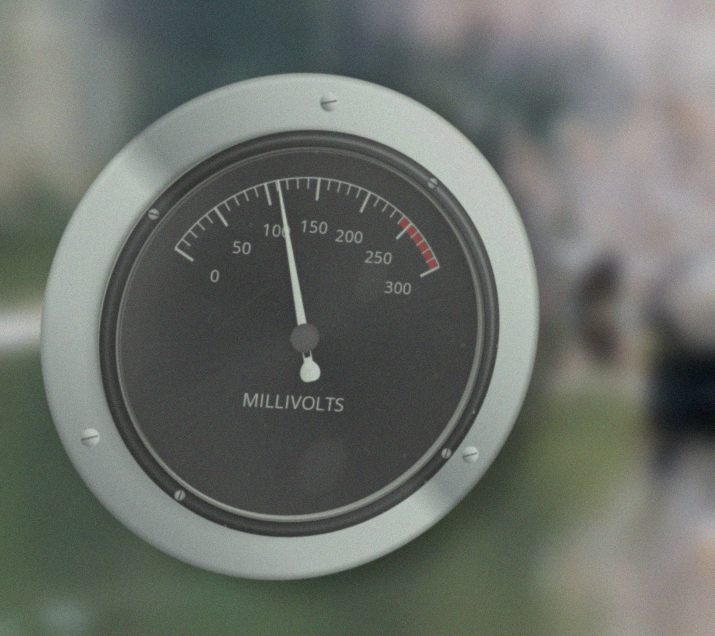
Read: 110 mV
